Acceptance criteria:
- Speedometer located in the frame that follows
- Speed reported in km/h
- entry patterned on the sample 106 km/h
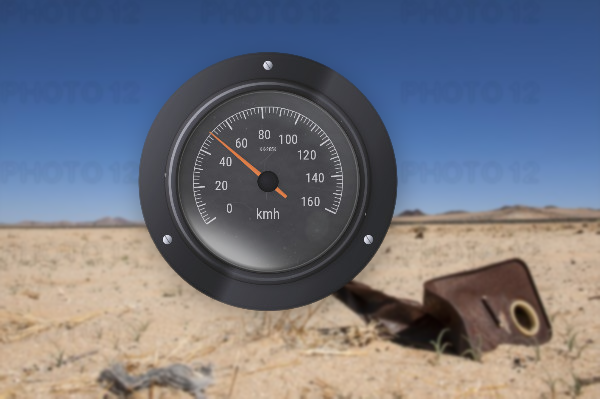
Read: 50 km/h
